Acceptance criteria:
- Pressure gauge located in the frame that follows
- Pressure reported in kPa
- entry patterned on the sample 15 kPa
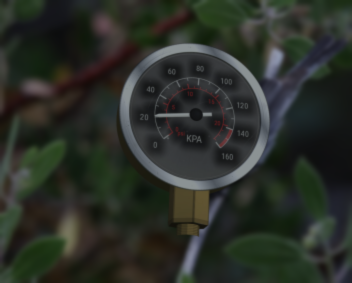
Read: 20 kPa
